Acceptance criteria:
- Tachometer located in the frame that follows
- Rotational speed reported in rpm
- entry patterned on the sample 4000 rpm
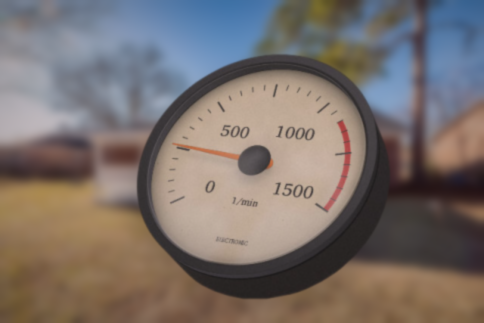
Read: 250 rpm
